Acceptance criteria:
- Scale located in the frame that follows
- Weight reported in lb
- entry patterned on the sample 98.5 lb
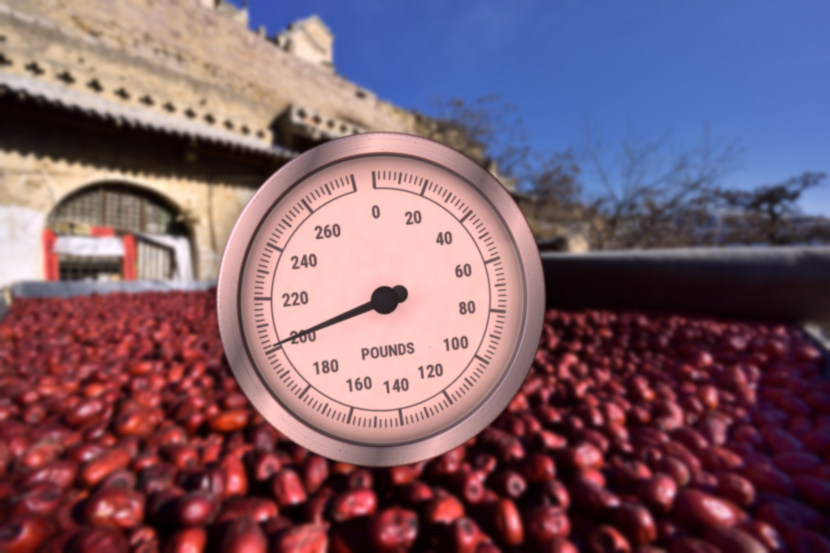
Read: 202 lb
